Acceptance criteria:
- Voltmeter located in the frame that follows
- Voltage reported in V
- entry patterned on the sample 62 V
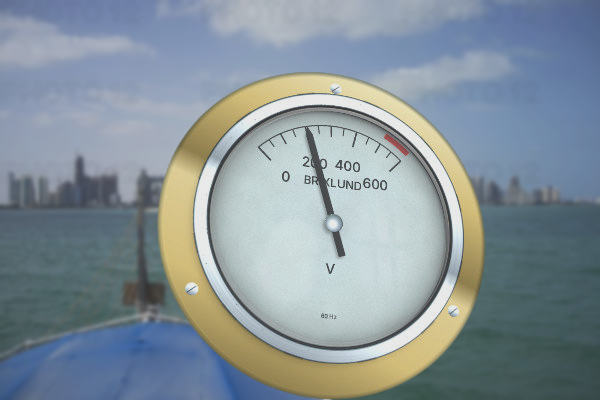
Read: 200 V
